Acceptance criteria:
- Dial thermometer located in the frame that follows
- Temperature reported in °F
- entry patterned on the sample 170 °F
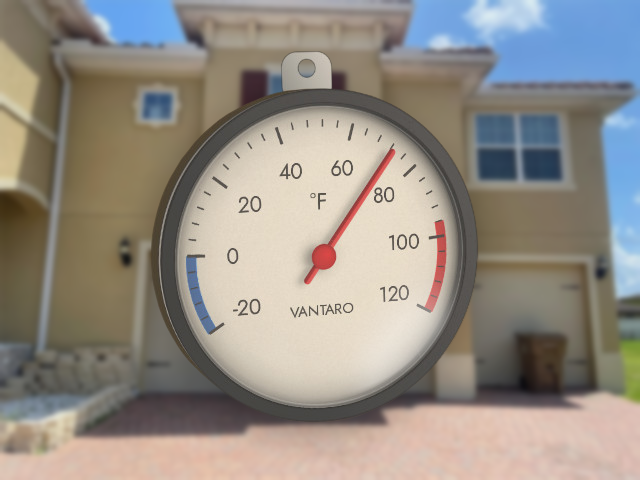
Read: 72 °F
